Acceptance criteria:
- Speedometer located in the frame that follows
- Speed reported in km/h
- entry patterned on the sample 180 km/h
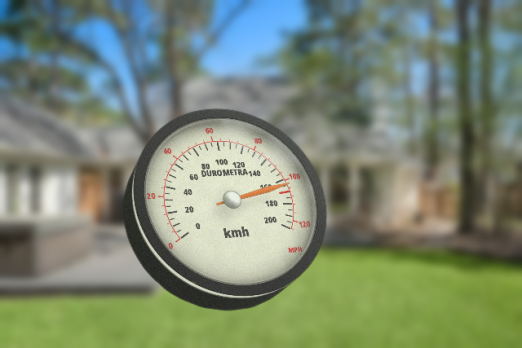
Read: 165 km/h
